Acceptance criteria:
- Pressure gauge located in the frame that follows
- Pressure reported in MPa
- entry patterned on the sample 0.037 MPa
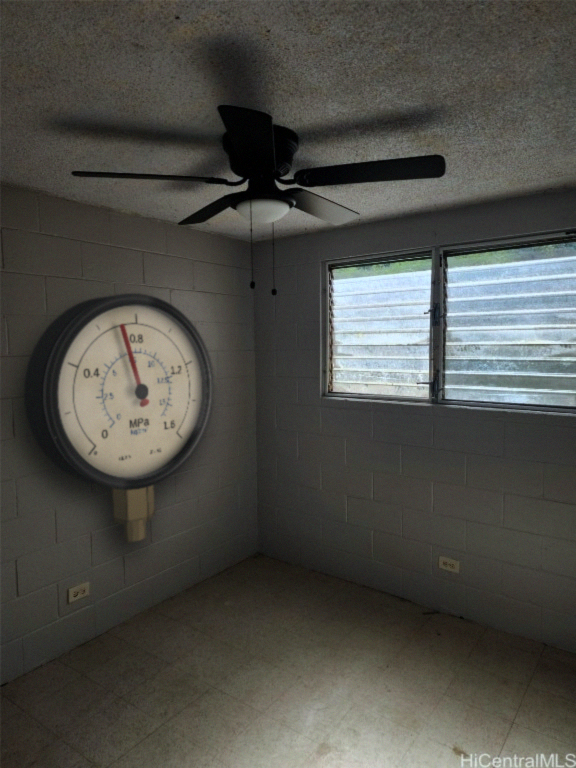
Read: 0.7 MPa
